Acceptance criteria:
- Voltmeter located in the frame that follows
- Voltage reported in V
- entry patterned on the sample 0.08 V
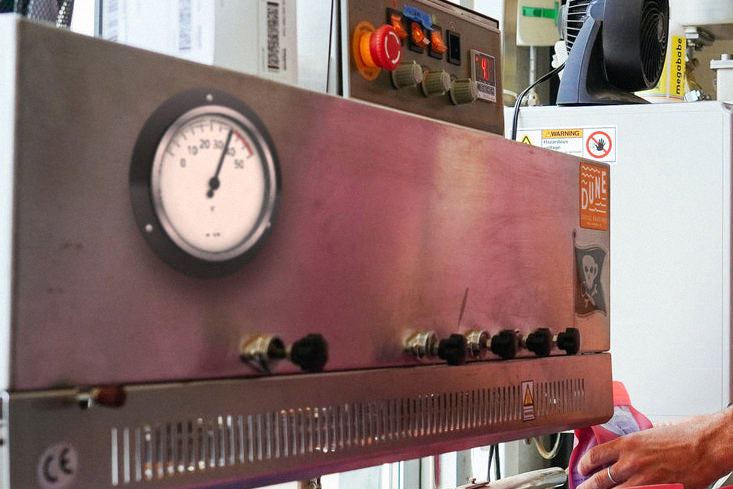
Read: 35 V
